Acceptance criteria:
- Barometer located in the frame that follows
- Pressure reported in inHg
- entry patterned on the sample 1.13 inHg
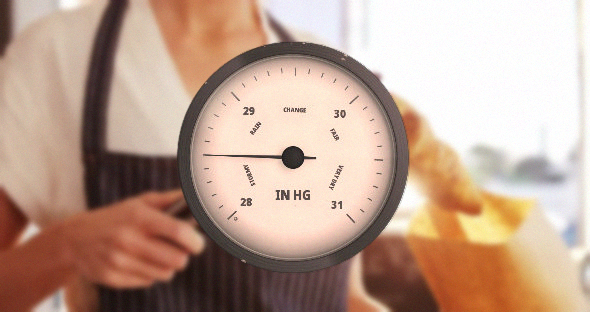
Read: 28.5 inHg
